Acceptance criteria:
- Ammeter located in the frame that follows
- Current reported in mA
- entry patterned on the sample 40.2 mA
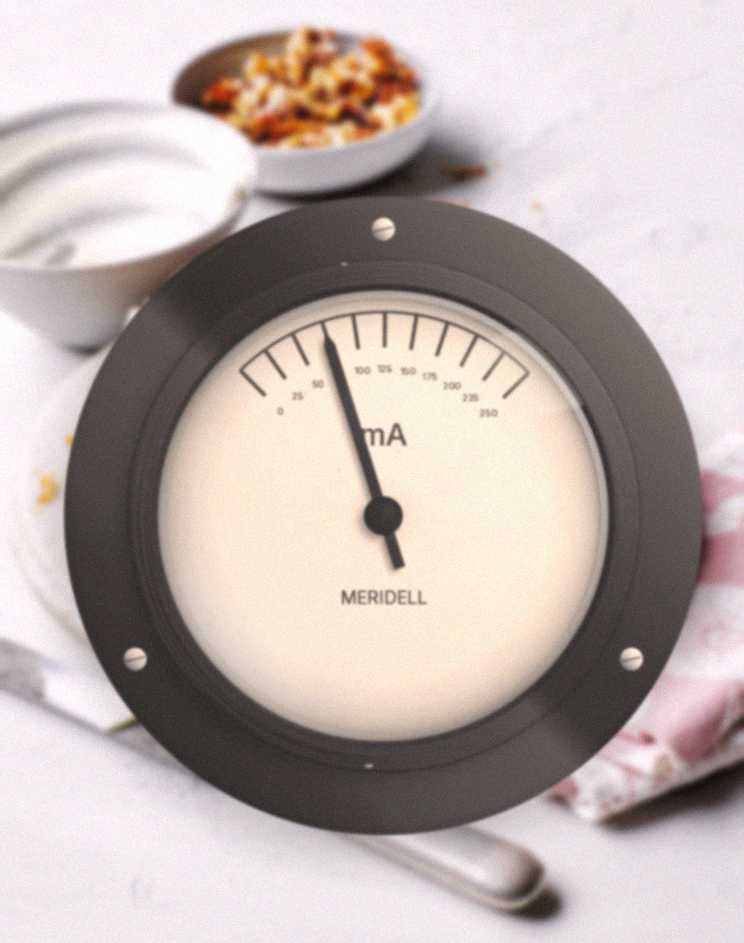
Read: 75 mA
